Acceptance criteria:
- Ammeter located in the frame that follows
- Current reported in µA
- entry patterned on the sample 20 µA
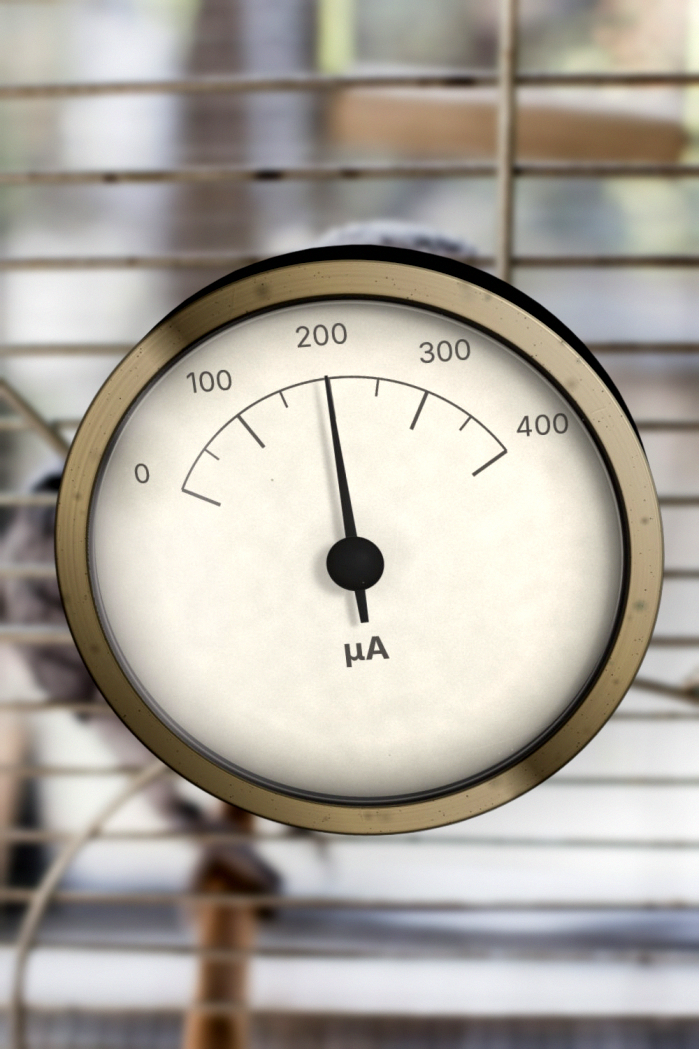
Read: 200 µA
